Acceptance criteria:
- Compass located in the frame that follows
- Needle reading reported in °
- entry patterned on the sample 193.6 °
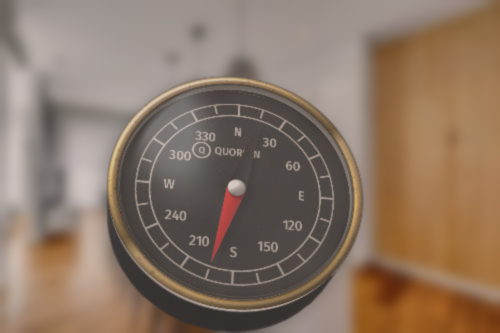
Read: 195 °
